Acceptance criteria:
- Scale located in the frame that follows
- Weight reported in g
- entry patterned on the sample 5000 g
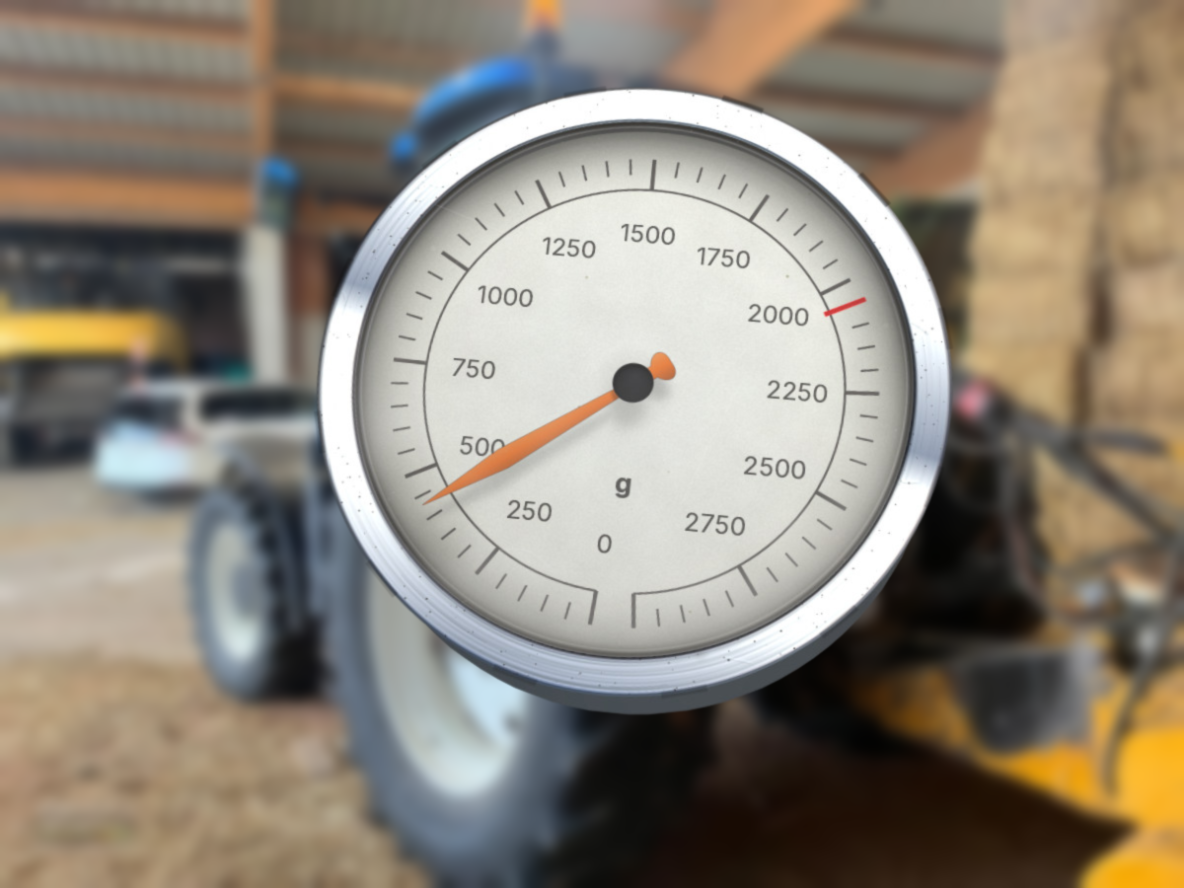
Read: 425 g
